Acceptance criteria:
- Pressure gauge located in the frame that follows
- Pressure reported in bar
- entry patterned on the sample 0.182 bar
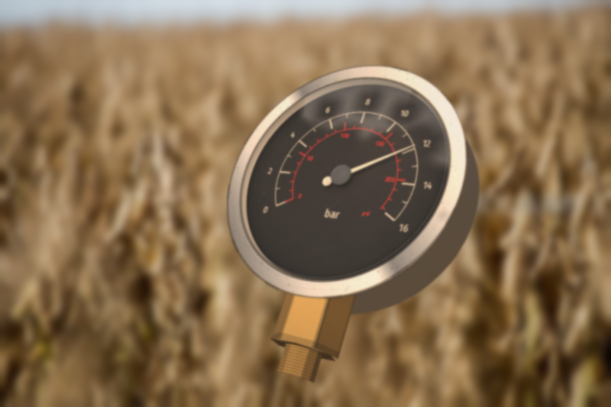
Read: 12 bar
